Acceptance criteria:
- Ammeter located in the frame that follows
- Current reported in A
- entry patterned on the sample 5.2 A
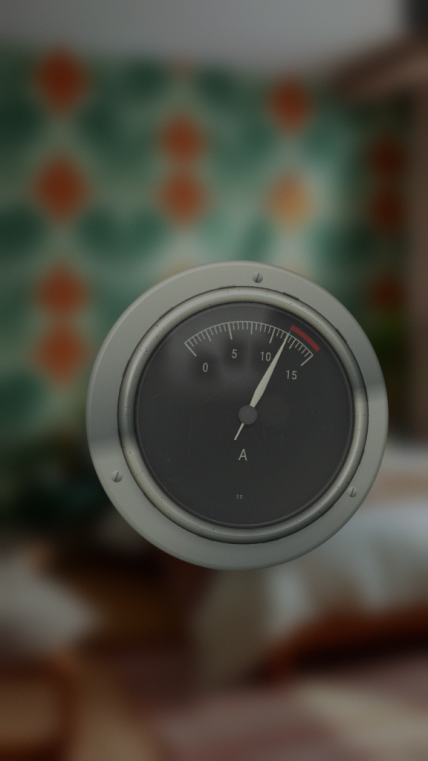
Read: 11.5 A
